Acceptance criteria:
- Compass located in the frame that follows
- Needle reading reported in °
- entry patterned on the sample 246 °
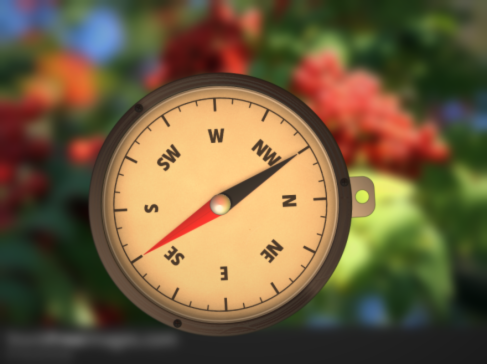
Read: 150 °
